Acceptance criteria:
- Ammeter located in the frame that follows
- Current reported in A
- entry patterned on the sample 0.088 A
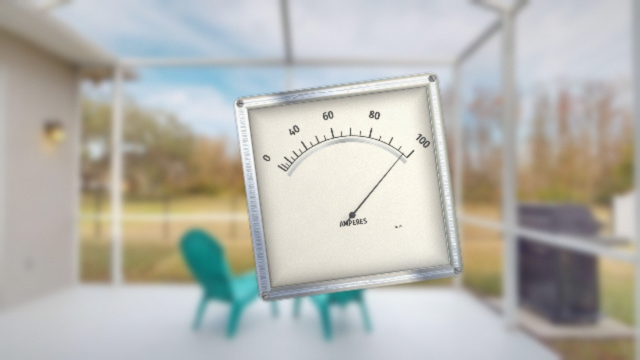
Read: 97.5 A
